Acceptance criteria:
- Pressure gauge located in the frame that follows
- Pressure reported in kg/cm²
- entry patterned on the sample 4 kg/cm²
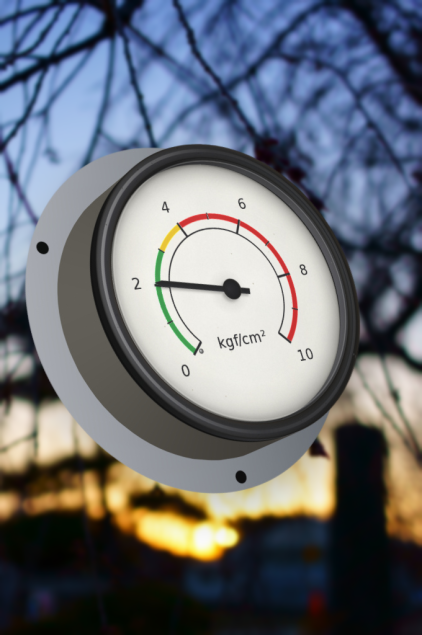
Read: 2 kg/cm²
